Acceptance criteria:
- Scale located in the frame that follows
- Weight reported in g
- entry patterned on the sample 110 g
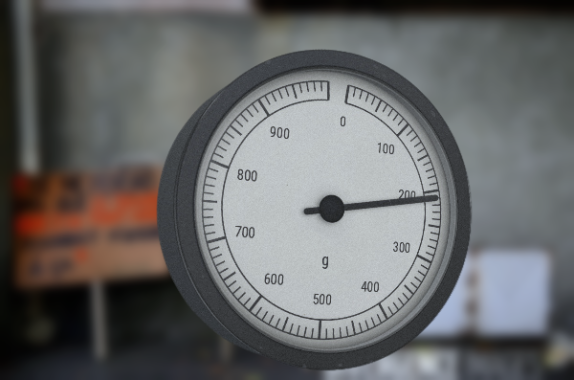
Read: 210 g
